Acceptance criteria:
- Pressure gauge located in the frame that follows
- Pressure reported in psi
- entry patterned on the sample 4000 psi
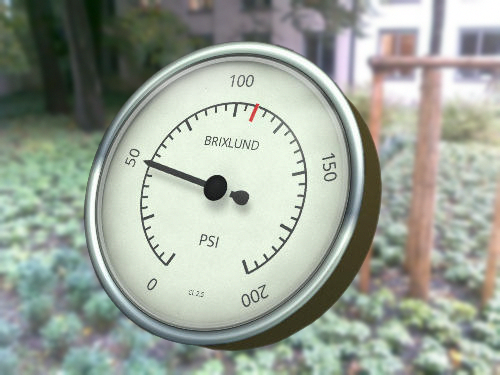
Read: 50 psi
